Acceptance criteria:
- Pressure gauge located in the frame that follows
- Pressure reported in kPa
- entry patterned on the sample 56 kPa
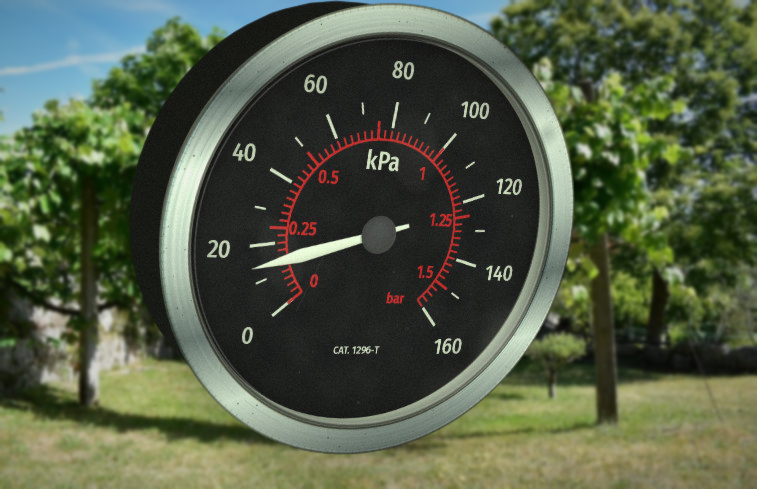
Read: 15 kPa
